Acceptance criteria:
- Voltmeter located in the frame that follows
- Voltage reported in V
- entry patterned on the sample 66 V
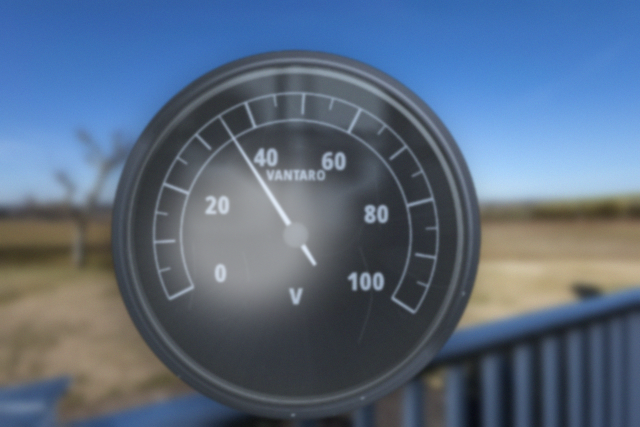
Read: 35 V
